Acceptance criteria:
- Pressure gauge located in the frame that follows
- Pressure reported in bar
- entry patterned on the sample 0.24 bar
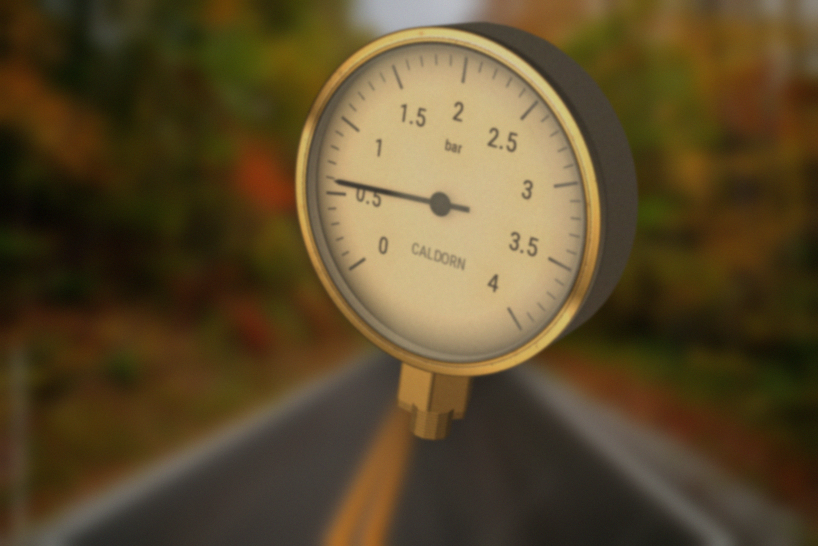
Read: 0.6 bar
